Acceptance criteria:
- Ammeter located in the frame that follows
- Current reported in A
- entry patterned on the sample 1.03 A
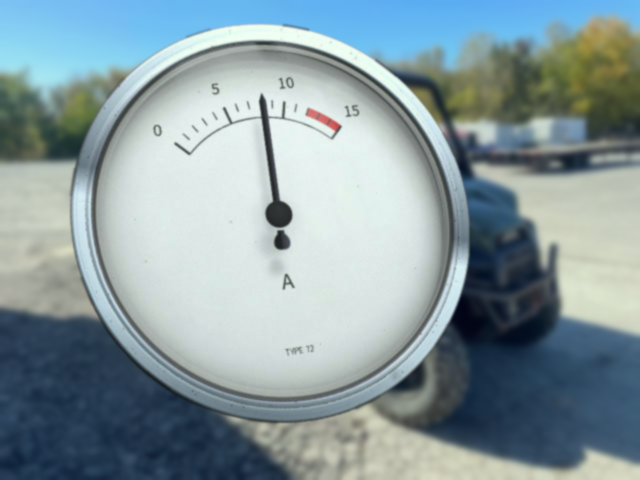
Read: 8 A
